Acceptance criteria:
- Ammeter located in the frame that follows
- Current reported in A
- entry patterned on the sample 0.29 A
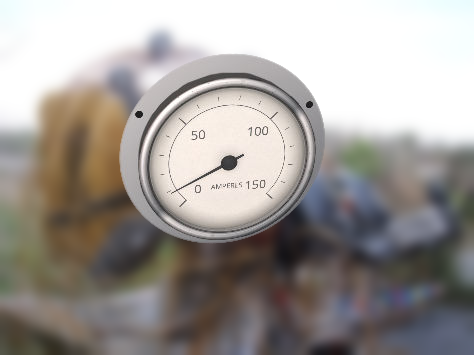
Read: 10 A
